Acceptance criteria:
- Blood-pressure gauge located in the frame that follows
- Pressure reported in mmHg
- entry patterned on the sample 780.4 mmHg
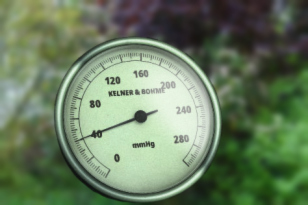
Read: 40 mmHg
